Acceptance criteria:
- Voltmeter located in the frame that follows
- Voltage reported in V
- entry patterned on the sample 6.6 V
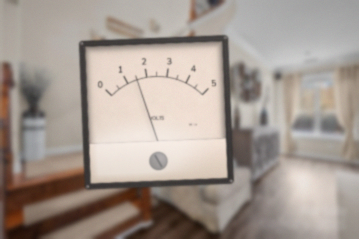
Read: 1.5 V
